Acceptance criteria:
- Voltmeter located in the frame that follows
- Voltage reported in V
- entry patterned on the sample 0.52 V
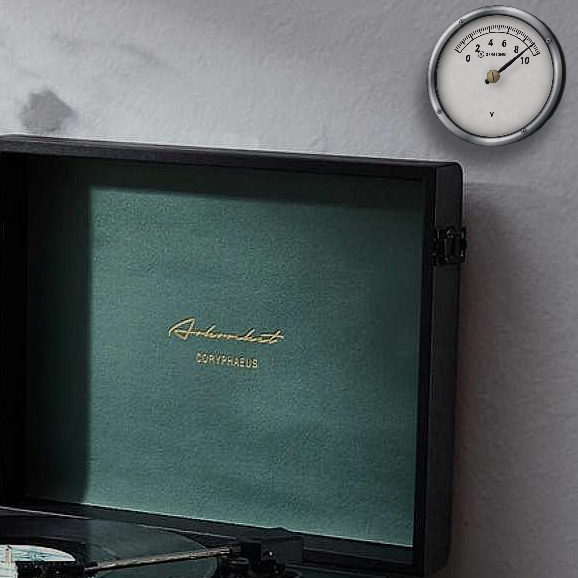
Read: 9 V
